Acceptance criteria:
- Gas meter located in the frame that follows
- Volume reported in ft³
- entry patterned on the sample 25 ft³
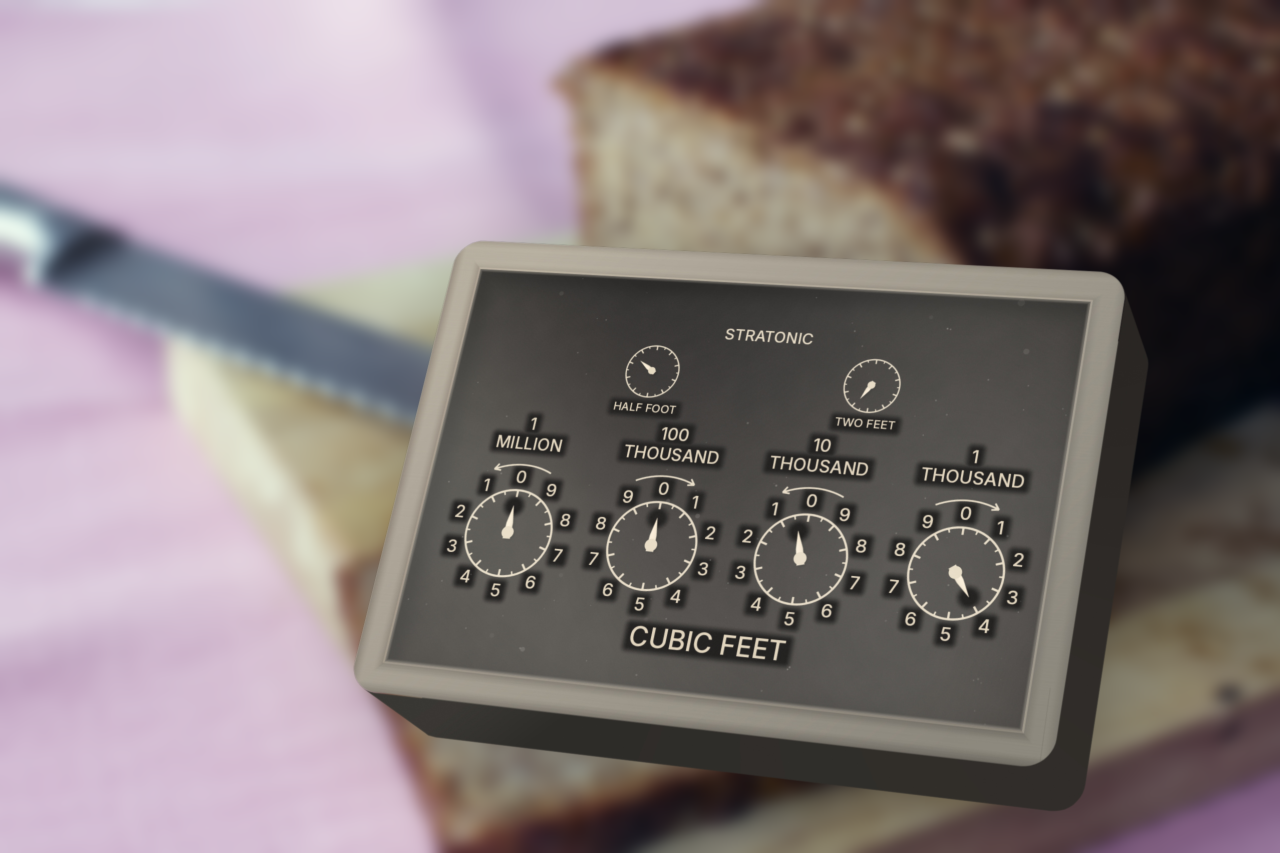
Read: 400 ft³
